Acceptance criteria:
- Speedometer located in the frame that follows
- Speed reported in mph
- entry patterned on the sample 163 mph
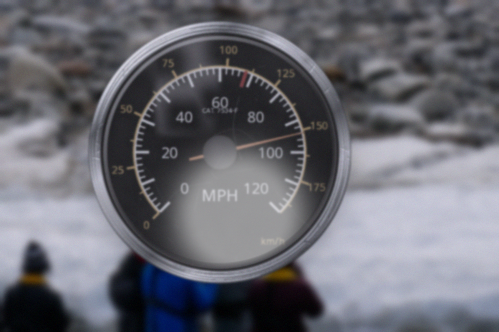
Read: 94 mph
